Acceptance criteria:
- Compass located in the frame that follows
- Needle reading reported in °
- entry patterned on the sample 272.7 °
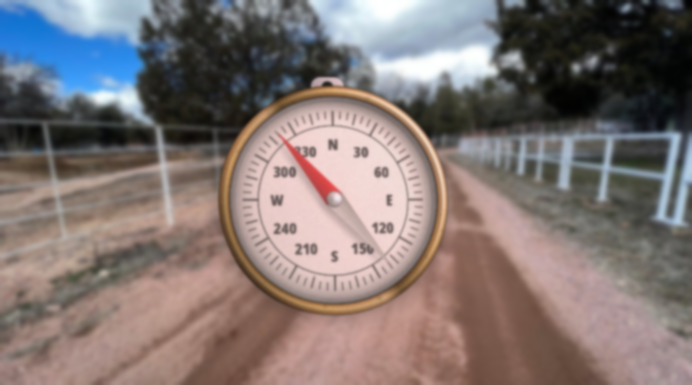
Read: 320 °
